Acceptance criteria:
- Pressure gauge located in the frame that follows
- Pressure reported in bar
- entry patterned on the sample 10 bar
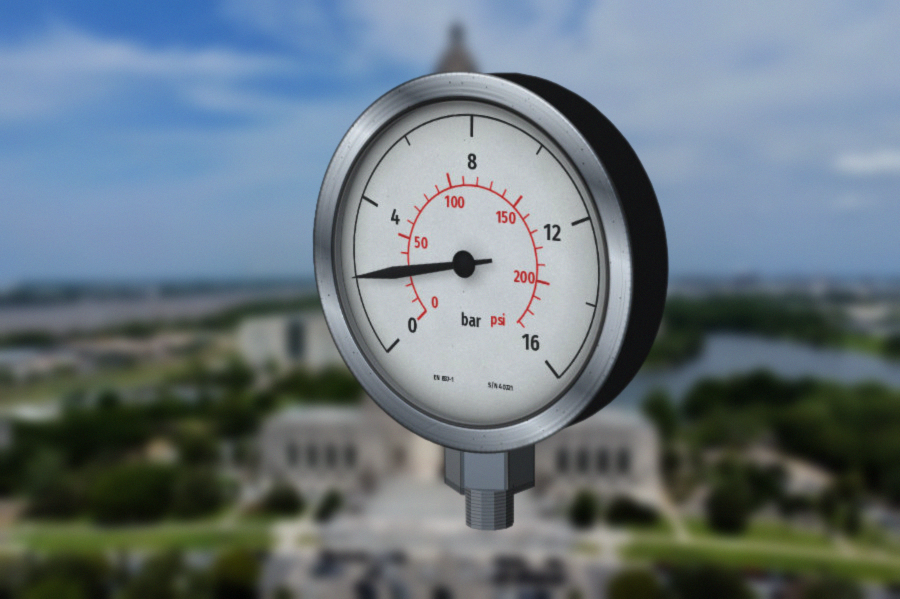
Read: 2 bar
